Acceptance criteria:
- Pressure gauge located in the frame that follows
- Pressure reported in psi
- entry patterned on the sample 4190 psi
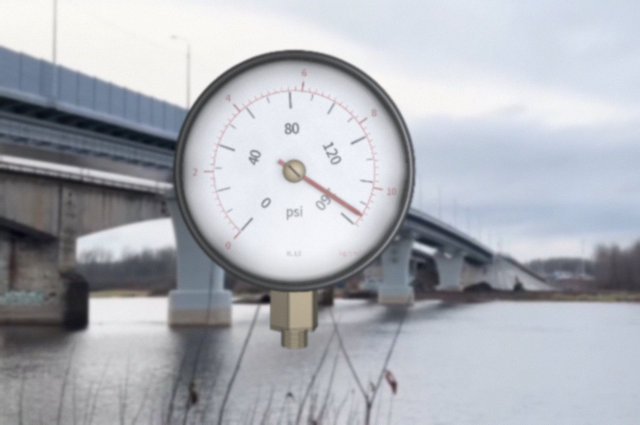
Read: 155 psi
